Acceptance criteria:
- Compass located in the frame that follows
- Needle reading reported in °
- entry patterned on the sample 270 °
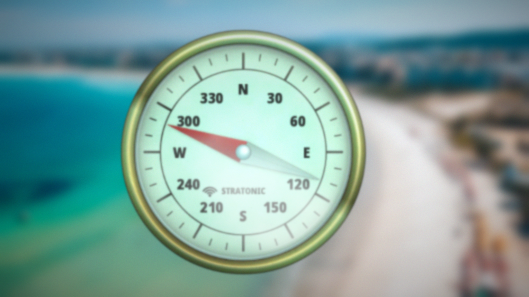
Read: 290 °
